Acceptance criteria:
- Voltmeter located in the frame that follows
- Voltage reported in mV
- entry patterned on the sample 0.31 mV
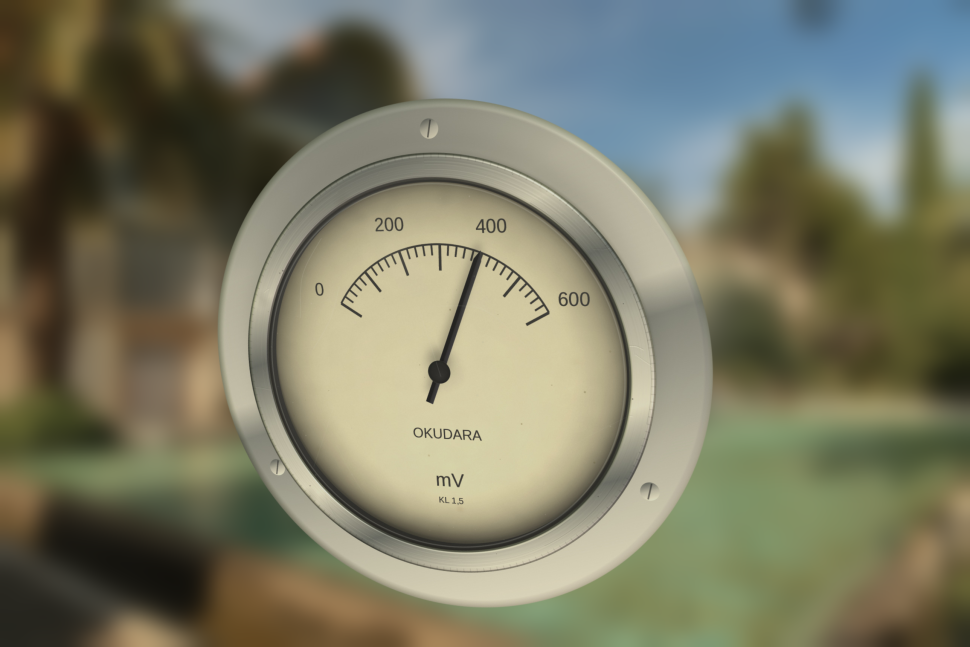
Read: 400 mV
